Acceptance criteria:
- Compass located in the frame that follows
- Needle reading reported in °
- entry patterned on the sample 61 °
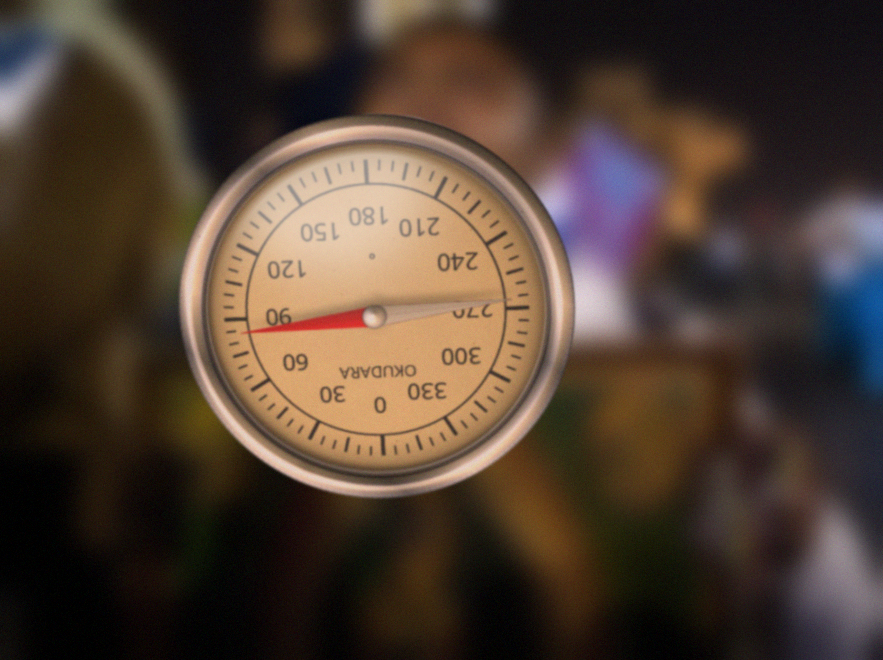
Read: 85 °
